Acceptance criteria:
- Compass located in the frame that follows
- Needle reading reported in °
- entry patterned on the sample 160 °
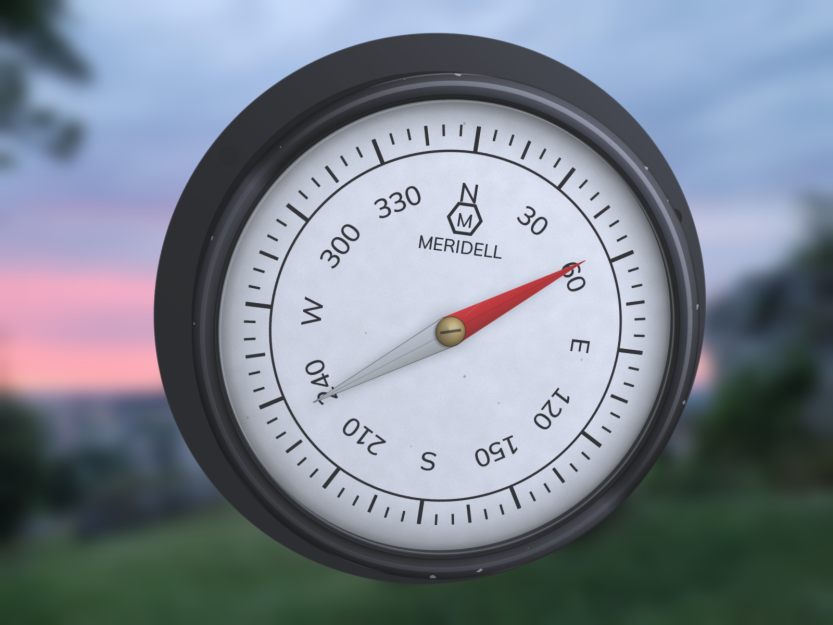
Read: 55 °
